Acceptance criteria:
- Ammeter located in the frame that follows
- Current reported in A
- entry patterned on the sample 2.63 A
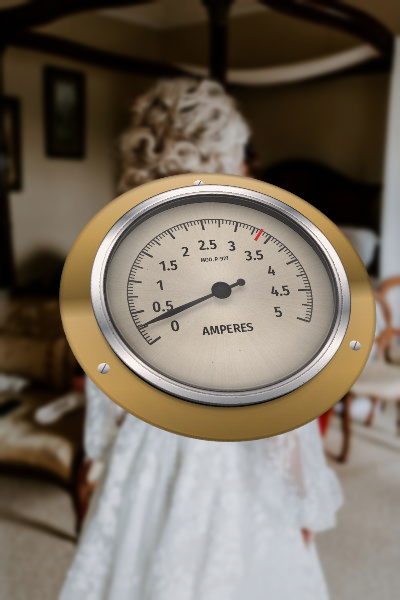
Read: 0.25 A
